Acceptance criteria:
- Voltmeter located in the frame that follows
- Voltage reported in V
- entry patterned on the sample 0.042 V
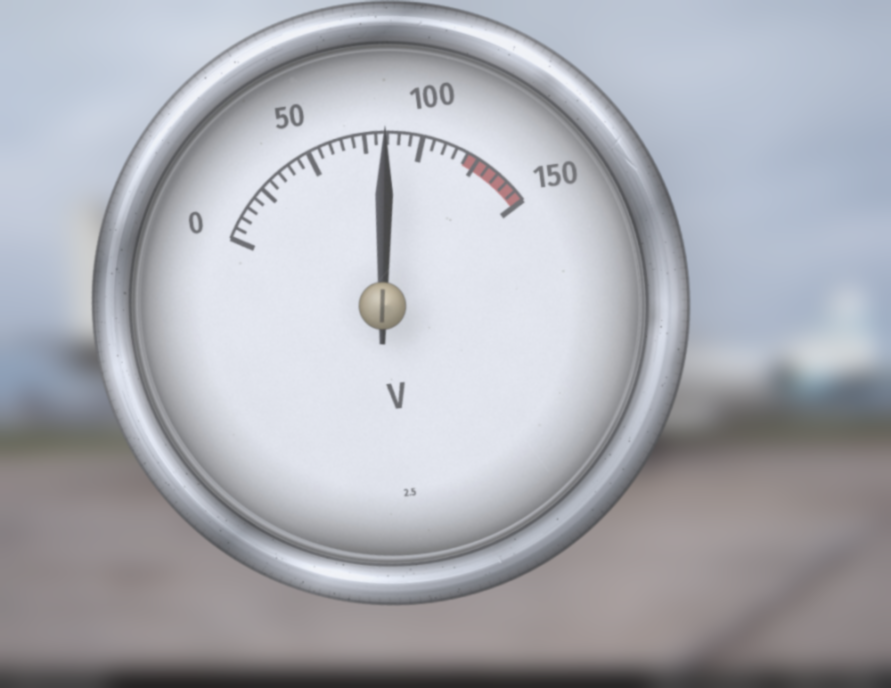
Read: 85 V
